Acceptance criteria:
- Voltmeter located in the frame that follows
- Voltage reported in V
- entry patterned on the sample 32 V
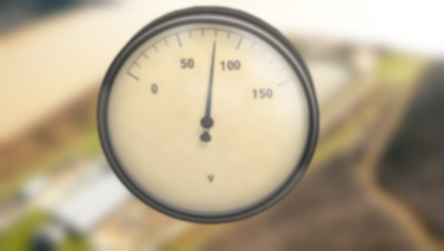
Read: 80 V
